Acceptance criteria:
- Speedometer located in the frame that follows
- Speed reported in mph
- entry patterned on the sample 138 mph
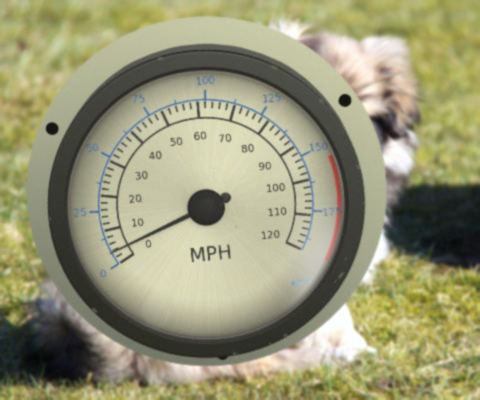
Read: 4 mph
